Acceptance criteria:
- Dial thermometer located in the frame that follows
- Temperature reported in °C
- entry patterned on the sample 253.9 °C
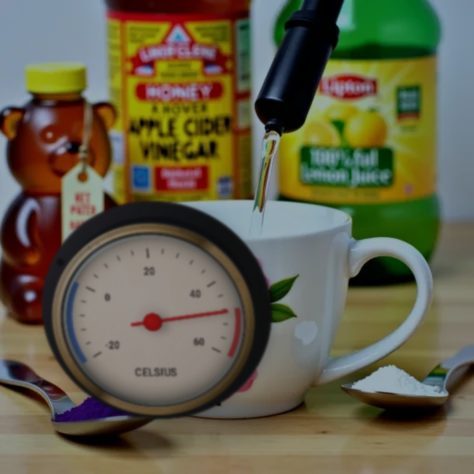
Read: 48 °C
